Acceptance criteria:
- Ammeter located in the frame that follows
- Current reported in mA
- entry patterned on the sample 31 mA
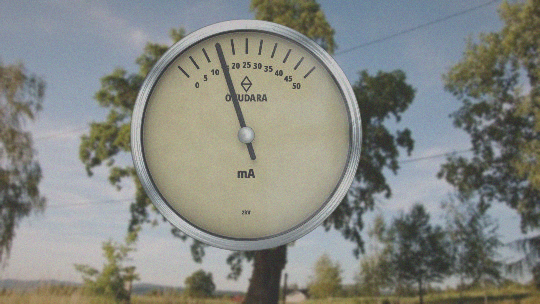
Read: 15 mA
